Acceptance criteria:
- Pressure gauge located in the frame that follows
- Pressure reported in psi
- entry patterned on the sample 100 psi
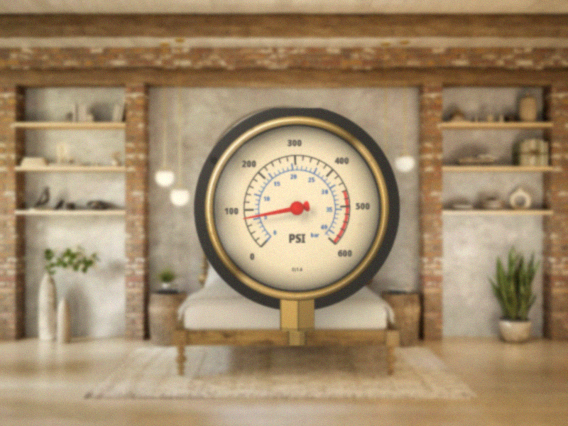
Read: 80 psi
